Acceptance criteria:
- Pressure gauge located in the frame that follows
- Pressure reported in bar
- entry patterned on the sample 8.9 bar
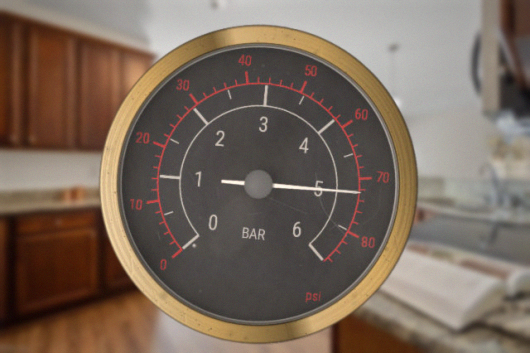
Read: 5 bar
